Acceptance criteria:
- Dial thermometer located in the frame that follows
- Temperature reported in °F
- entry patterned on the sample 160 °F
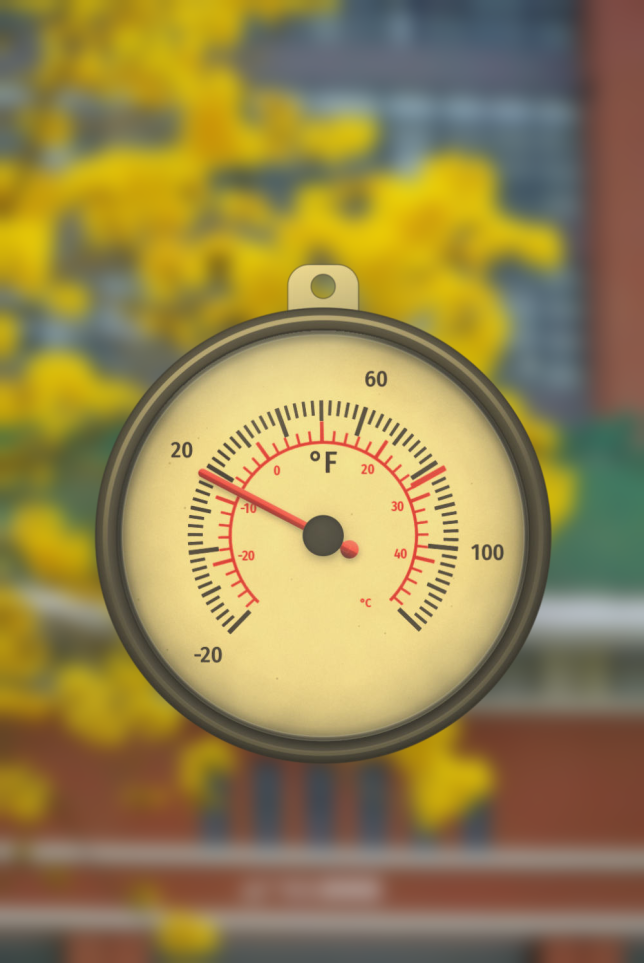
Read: 18 °F
